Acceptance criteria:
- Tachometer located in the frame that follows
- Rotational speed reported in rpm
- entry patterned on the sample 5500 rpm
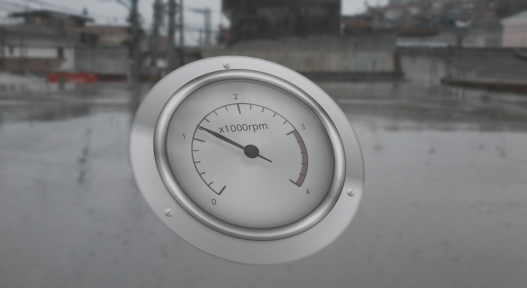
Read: 1200 rpm
